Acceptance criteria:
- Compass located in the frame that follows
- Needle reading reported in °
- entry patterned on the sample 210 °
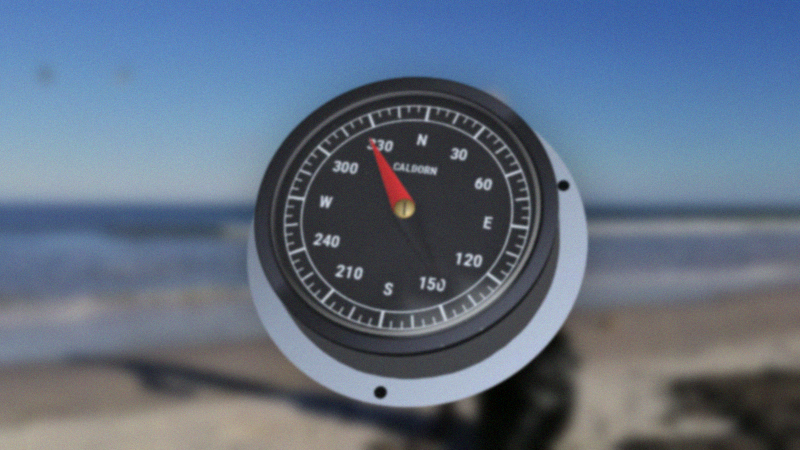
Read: 325 °
